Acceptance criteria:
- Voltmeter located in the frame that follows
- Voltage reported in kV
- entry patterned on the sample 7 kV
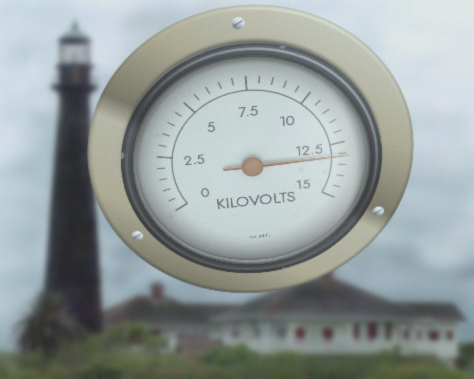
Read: 13 kV
